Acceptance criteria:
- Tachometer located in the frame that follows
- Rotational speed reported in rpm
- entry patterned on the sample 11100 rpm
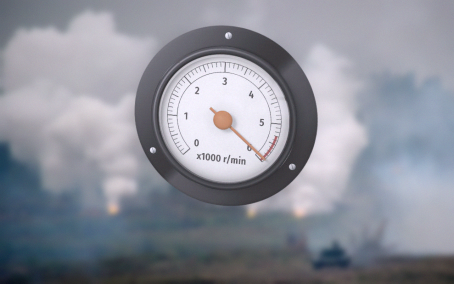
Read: 5900 rpm
